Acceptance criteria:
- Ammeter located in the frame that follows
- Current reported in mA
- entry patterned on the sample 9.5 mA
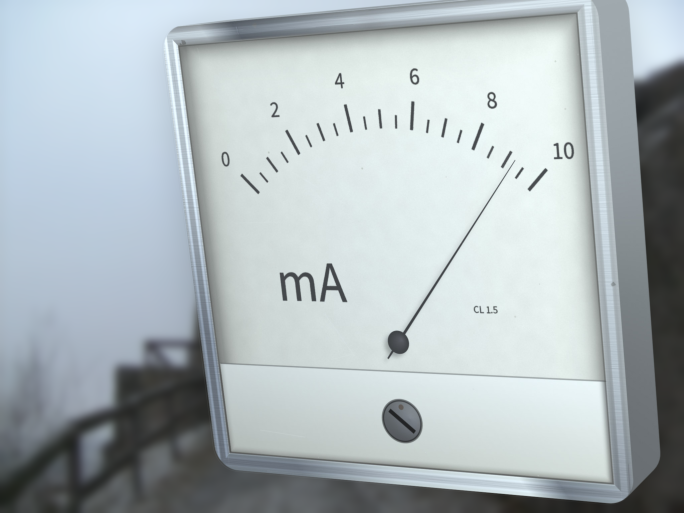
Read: 9.25 mA
